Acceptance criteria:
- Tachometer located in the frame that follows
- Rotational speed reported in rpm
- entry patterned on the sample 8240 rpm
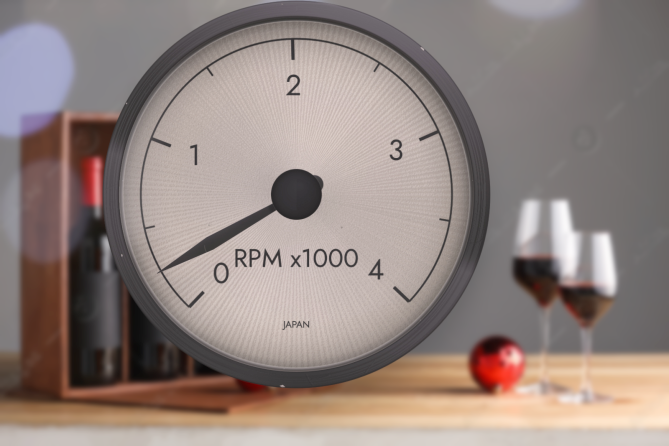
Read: 250 rpm
